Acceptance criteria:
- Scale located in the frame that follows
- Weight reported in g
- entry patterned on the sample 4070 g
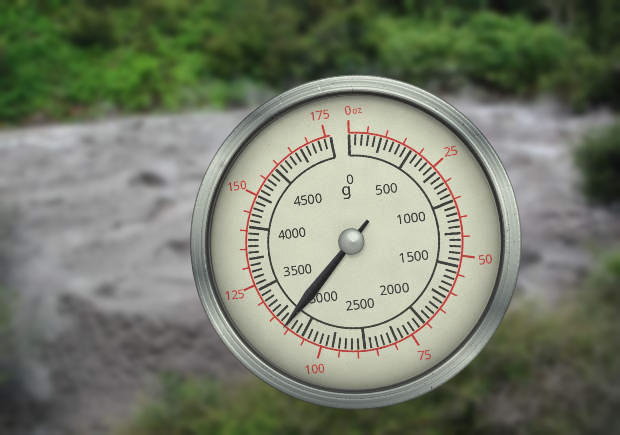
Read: 3150 g
